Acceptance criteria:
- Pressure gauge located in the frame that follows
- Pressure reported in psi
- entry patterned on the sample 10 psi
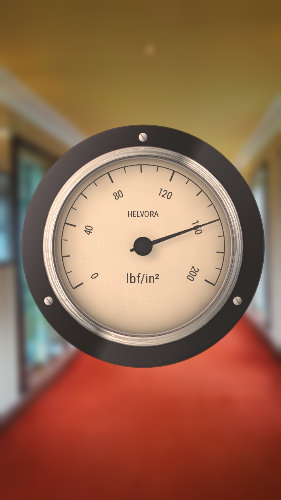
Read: 160 psi
